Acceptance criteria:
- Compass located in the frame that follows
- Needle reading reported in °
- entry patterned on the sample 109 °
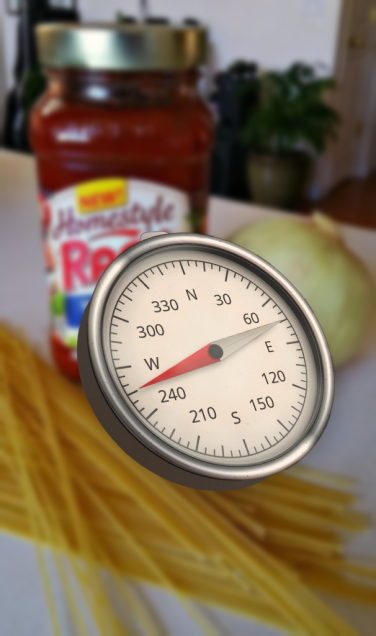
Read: 255 °
